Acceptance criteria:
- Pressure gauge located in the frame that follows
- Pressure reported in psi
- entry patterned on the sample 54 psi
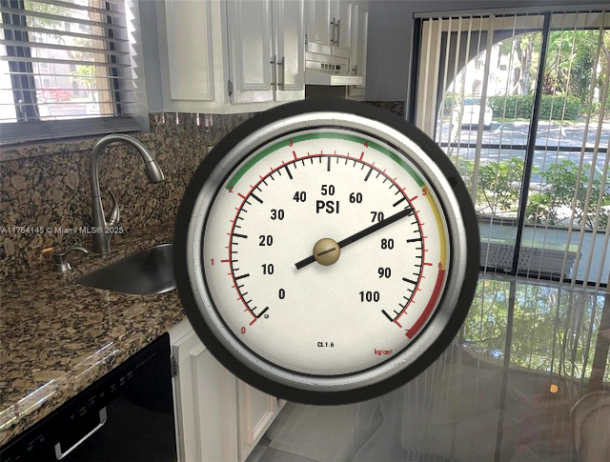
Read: 73 psi
